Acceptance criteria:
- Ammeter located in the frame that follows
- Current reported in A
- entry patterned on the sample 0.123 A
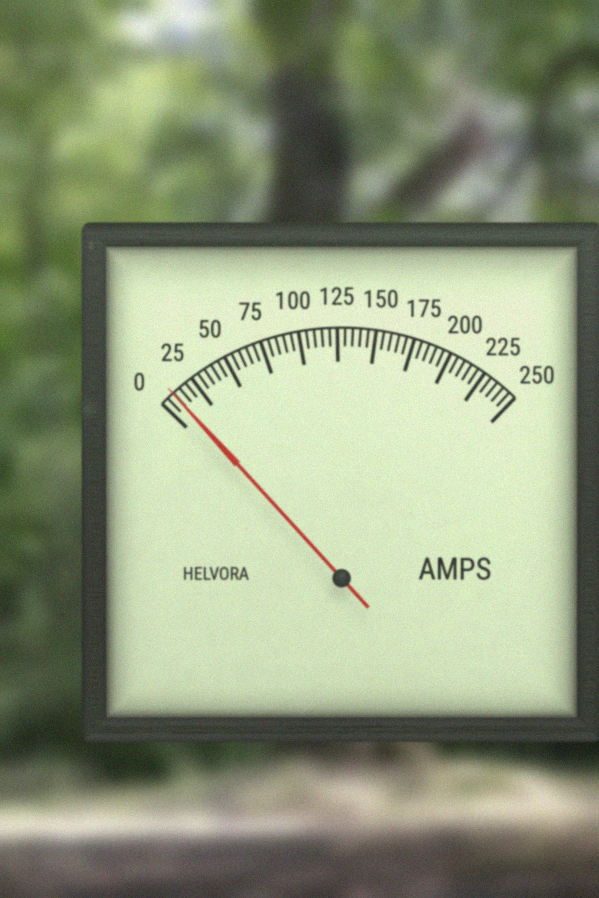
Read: 10 A
